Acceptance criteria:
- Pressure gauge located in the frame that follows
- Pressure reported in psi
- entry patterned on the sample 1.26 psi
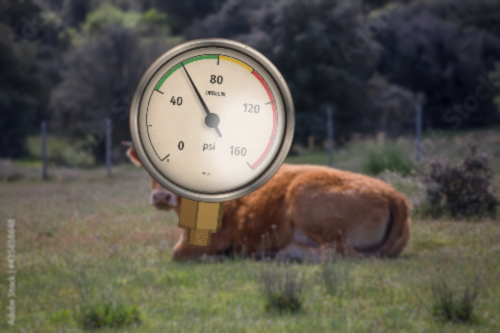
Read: 60 psi
